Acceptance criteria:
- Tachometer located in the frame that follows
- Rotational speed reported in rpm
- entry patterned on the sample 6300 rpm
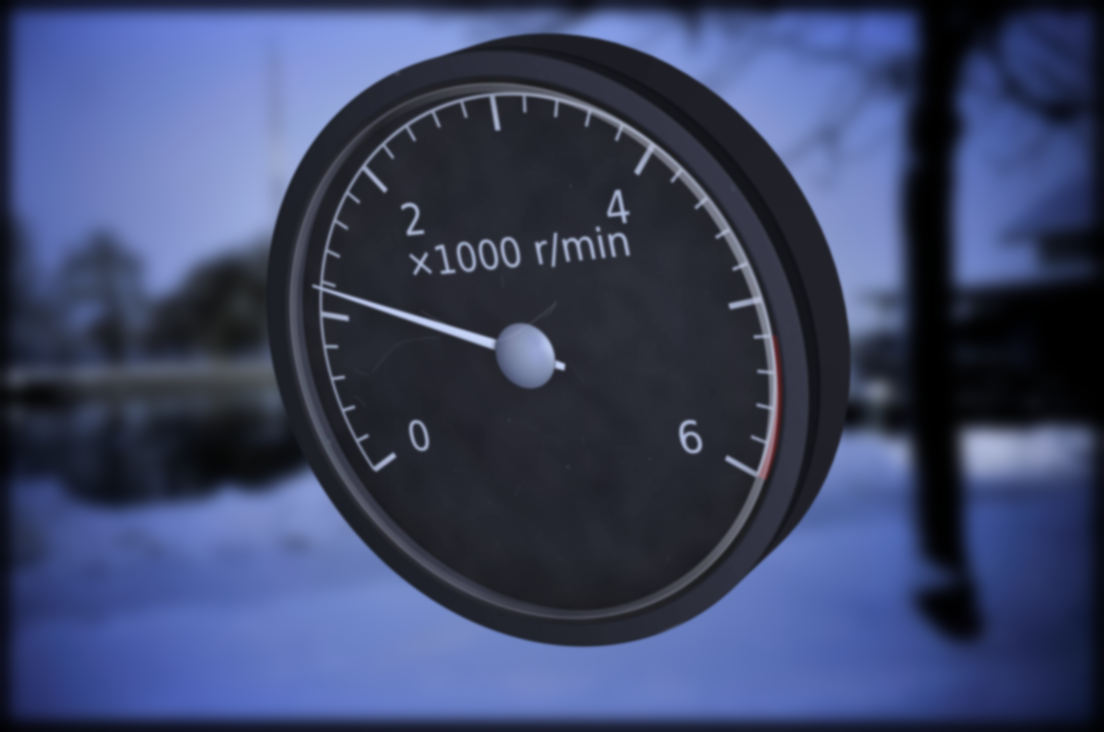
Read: 1200 rpm
